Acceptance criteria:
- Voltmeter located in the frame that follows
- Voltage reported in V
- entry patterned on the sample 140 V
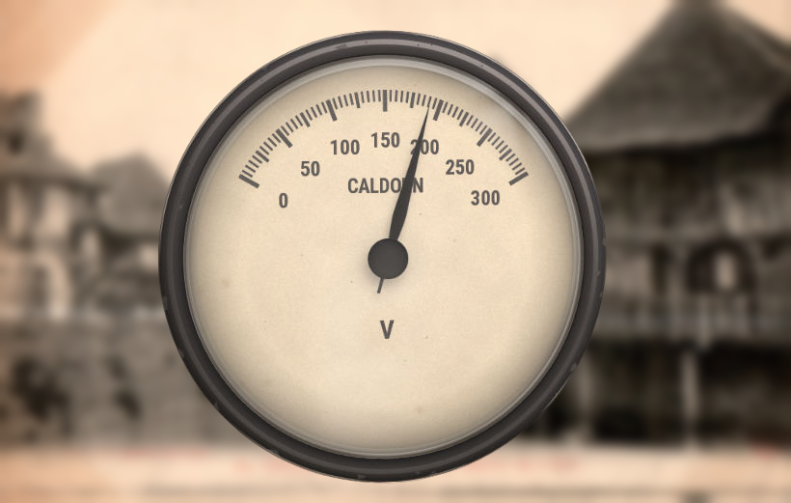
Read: 190 V
